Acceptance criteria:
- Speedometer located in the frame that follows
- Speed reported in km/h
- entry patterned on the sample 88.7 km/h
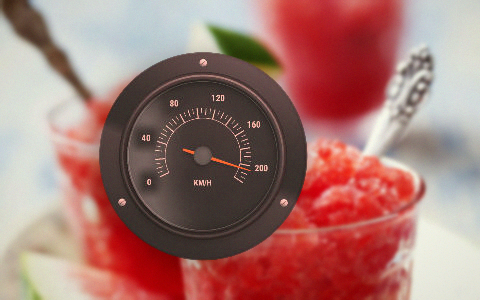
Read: 205 km/h
